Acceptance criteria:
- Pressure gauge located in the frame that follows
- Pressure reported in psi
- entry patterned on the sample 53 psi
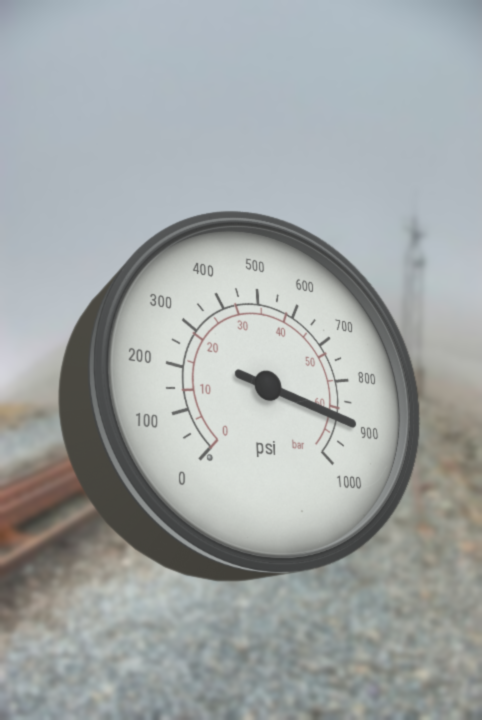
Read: 900 psi
